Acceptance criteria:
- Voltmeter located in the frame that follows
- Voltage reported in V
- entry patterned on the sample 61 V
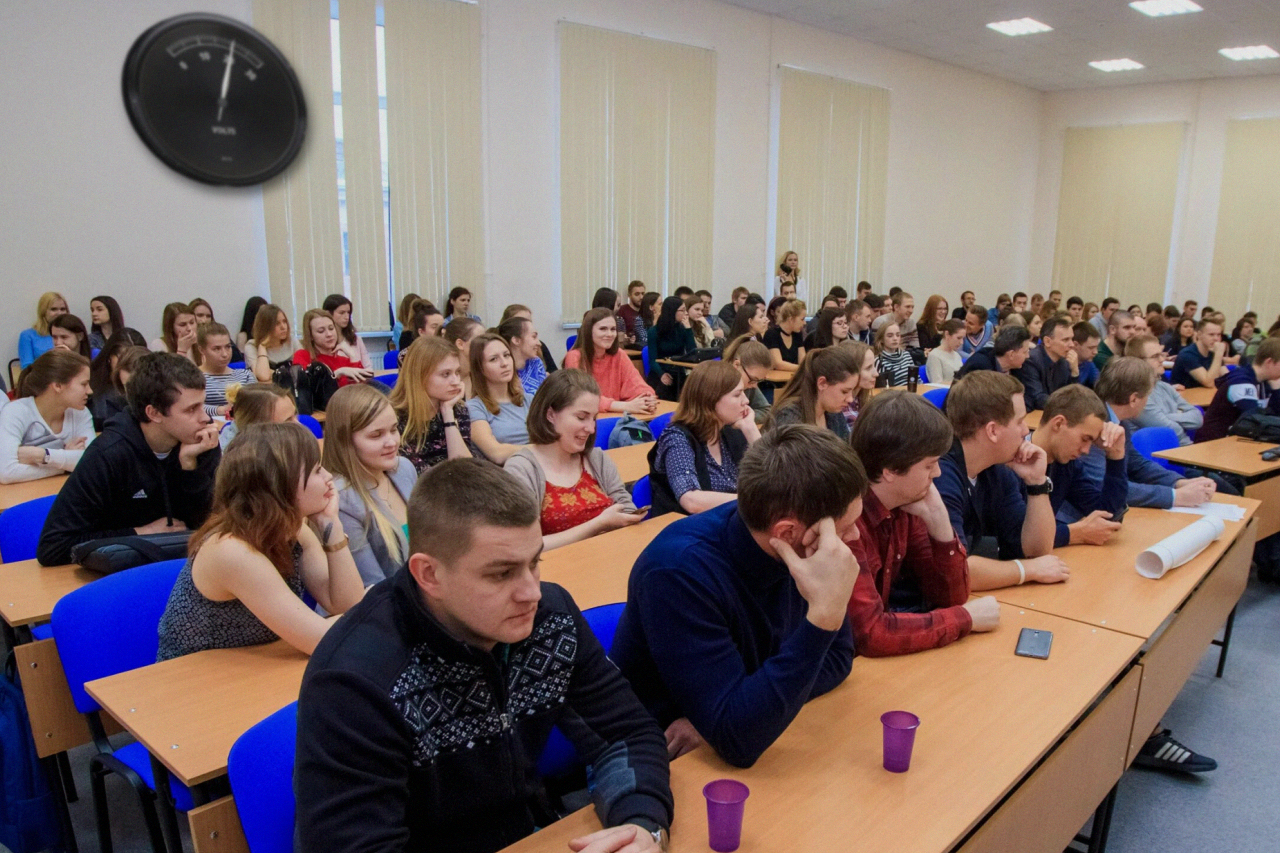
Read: 20 V
